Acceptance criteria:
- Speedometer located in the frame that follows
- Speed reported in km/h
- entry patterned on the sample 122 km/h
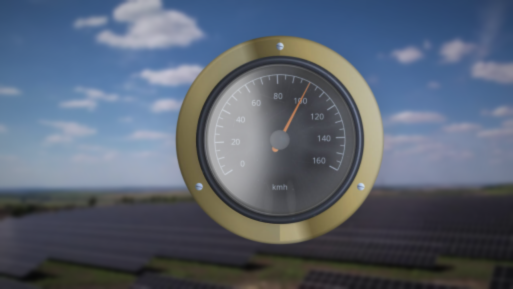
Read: 100 km/h
